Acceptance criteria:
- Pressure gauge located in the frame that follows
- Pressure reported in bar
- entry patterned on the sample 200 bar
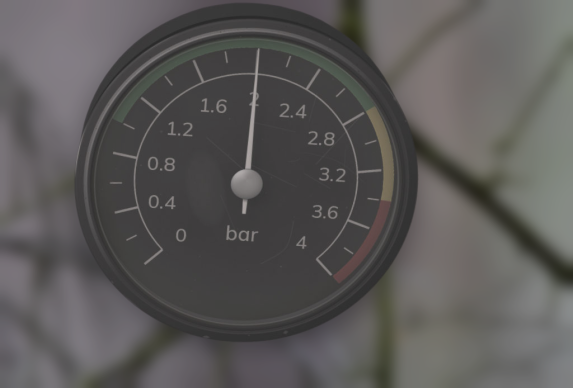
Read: 2 bar
